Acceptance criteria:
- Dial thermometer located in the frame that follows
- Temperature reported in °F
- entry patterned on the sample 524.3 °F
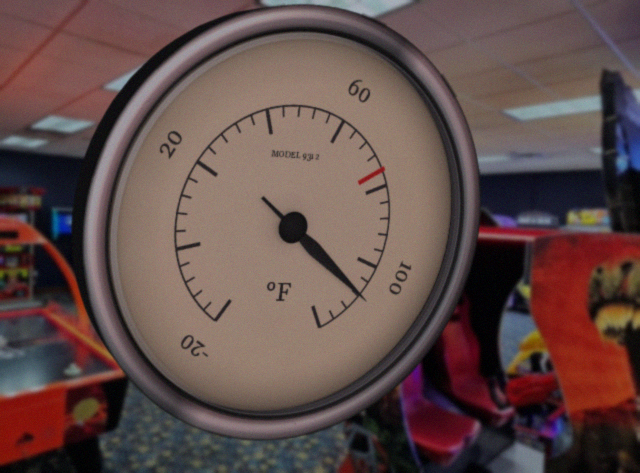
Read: 108 °F
